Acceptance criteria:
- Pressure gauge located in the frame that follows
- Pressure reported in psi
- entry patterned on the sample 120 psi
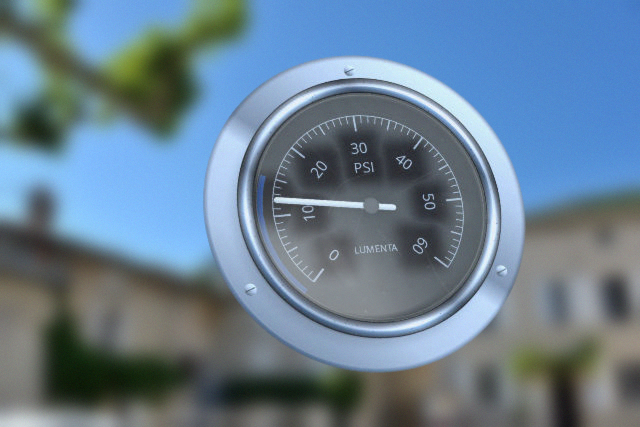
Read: 12 psi
